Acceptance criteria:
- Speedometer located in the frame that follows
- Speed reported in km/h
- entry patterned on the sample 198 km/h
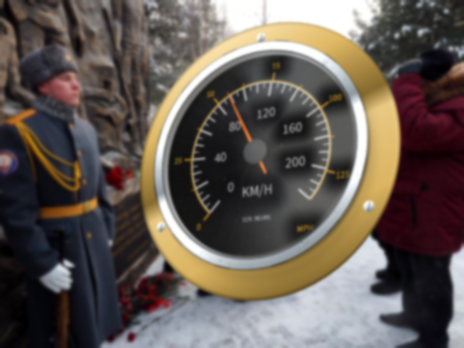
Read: 90 km/h
